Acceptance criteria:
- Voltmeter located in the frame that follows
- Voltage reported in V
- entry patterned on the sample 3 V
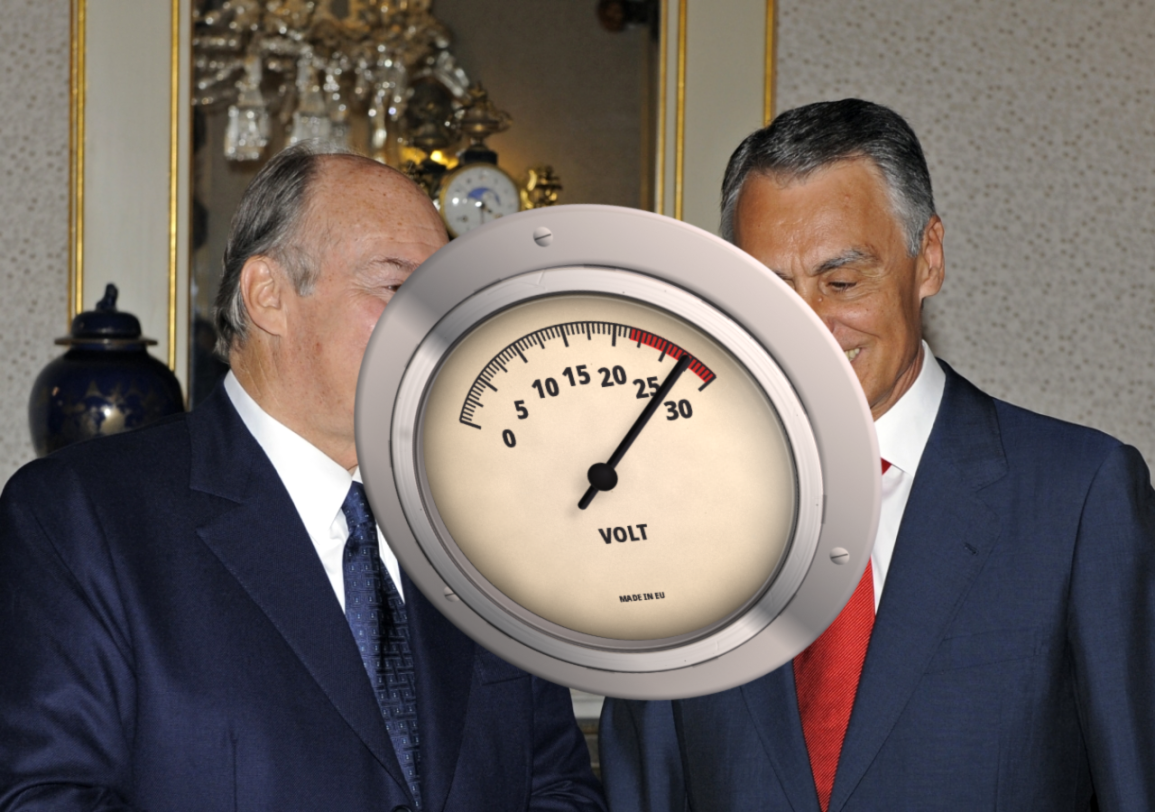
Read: 27 V
